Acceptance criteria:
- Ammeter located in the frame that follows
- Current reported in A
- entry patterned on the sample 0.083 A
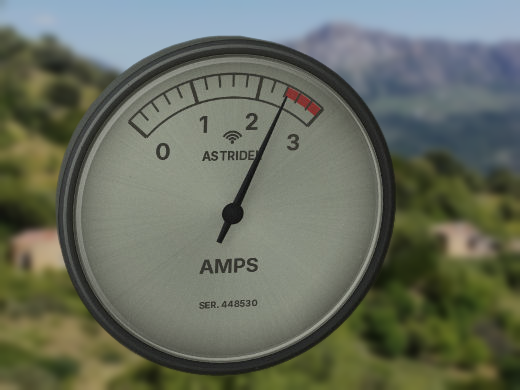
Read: 2.4 A
